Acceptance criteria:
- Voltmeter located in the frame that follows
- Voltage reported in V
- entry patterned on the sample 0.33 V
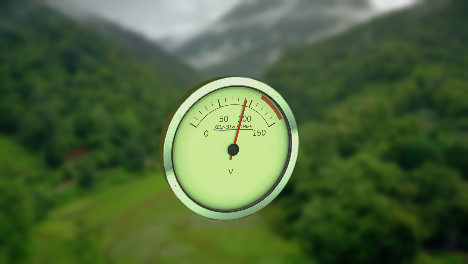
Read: 90 V
